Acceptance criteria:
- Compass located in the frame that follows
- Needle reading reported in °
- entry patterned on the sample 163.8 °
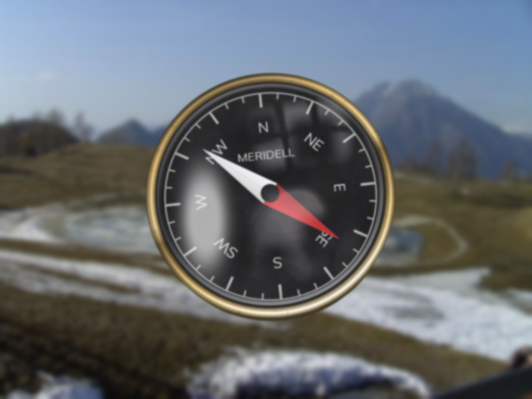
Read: 130 °
